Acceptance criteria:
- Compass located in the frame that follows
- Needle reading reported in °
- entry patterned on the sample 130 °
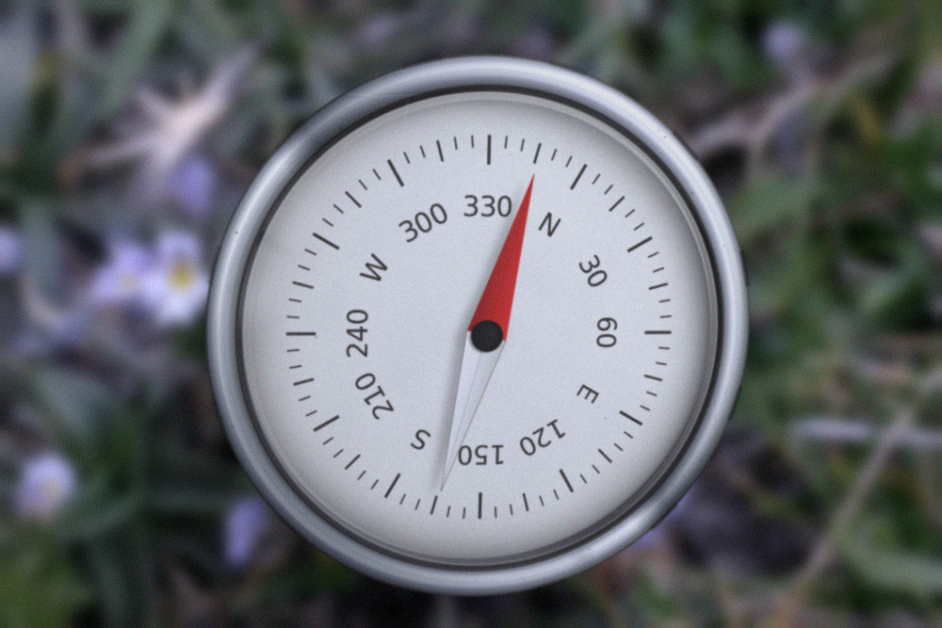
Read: 345 °
